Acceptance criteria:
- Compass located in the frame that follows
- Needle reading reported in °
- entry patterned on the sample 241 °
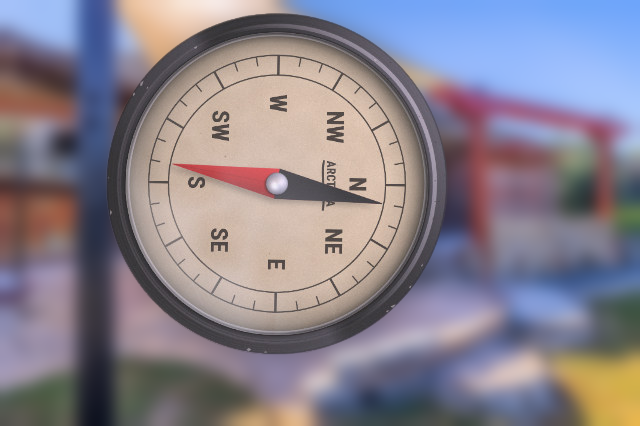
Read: 190 °
